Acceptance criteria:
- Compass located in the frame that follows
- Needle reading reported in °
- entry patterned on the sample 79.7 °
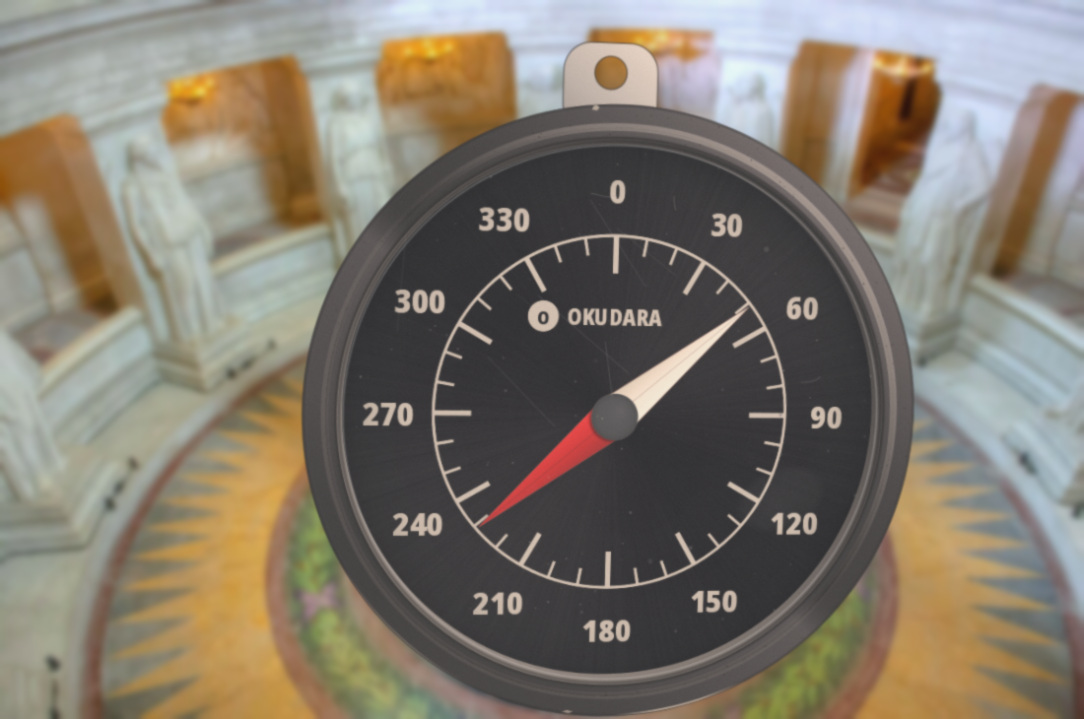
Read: 230 °
